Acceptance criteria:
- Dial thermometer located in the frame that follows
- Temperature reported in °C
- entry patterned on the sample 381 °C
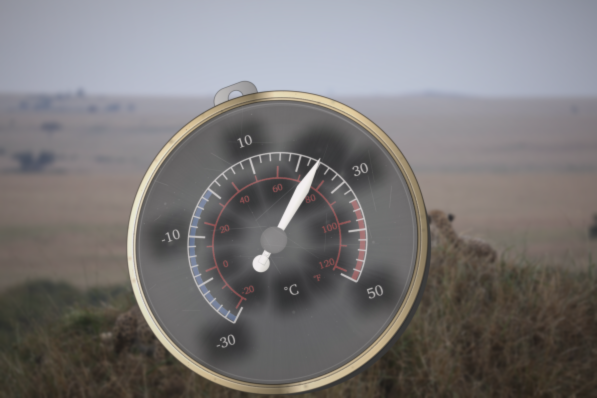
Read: 24 °C
